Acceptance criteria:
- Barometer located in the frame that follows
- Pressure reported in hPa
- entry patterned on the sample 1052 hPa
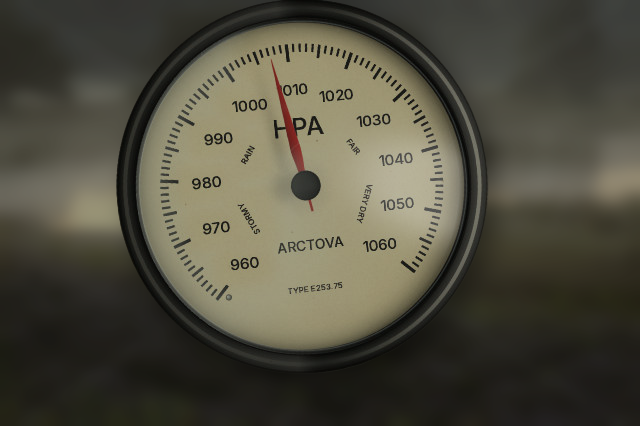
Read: 1007 hPa
